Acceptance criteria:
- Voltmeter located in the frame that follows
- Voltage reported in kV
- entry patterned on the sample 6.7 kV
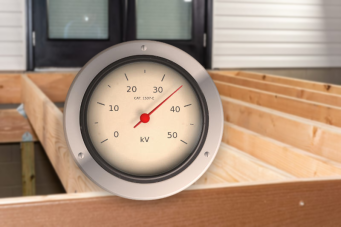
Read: 35 kV
